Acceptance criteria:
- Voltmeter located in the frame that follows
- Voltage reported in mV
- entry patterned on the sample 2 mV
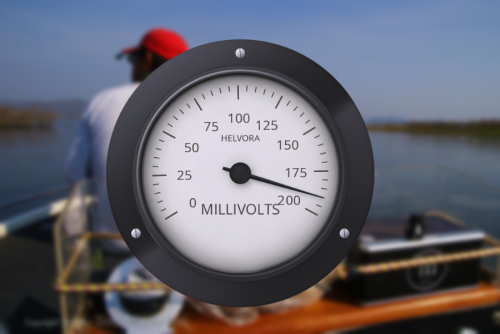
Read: 190 mV
